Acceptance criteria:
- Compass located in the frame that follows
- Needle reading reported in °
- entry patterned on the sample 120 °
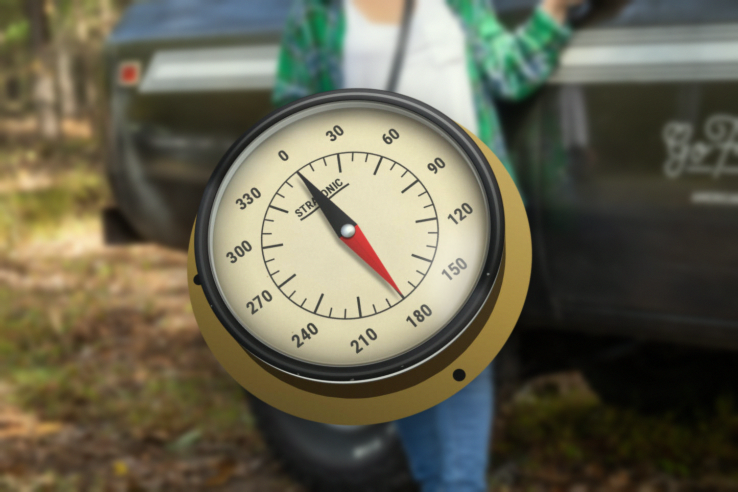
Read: 180 °
